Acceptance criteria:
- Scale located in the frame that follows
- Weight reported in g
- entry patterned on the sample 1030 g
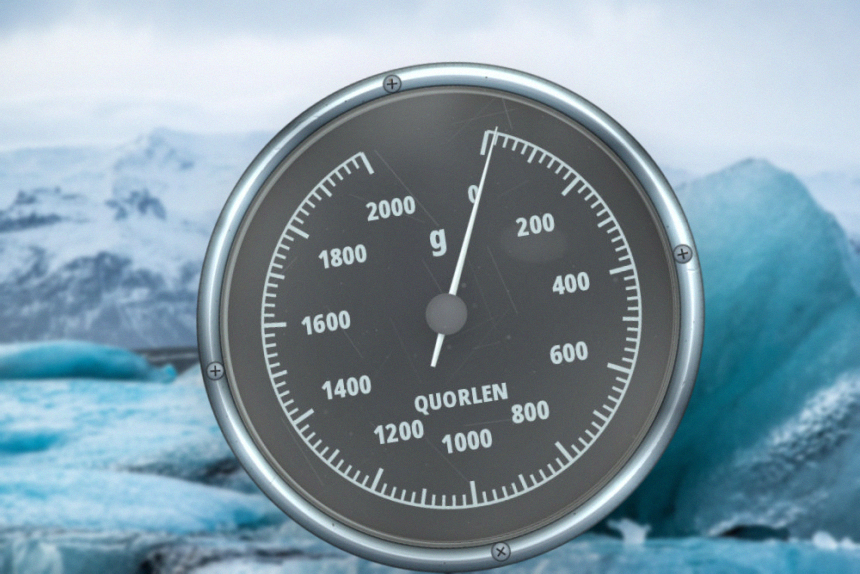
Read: 20 g
